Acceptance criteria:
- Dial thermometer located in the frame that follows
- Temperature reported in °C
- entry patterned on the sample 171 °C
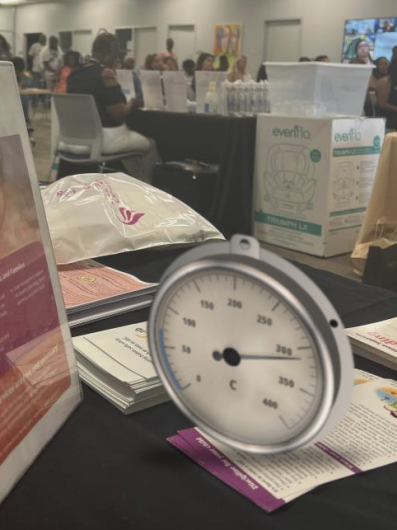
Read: 310 °C
